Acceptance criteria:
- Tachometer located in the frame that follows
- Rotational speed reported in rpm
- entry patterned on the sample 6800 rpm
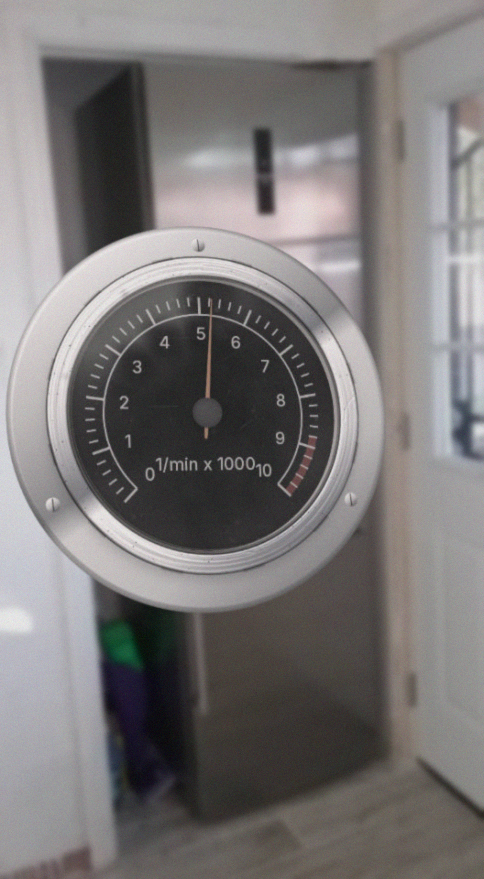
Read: 5200 rpm
